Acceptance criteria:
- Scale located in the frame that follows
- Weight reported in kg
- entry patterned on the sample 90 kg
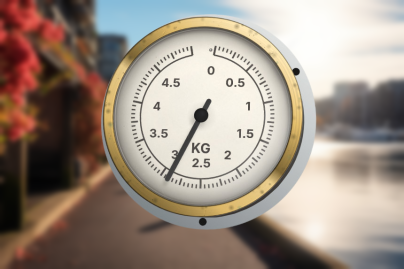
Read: 2.9 kg
